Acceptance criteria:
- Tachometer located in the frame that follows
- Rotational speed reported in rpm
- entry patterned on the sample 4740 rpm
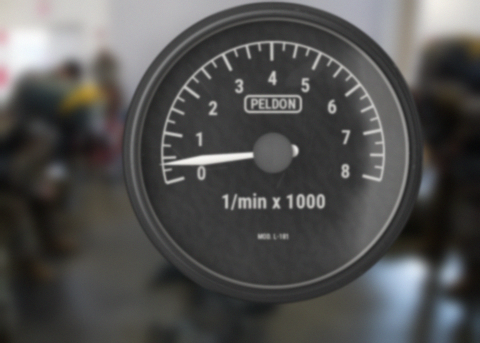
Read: 375 rpm
